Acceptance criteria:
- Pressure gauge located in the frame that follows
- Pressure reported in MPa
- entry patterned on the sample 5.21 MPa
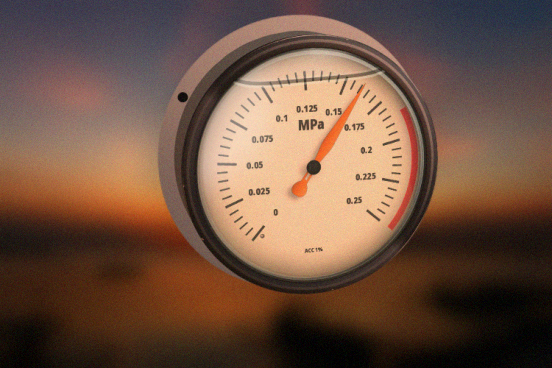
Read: 0.16 MPa
